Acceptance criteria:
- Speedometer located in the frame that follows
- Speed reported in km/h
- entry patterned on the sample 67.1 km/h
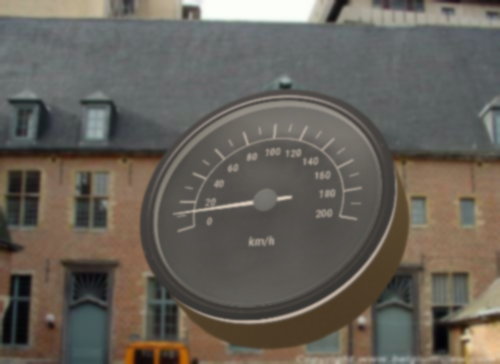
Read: 10 km/h
